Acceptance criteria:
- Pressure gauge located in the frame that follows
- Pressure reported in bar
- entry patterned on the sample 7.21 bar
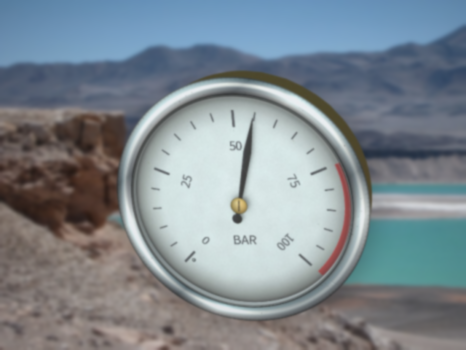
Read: 55 bar
